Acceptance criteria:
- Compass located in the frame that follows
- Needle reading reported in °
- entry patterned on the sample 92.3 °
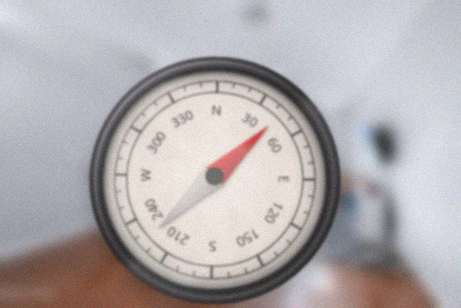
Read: 45 °
